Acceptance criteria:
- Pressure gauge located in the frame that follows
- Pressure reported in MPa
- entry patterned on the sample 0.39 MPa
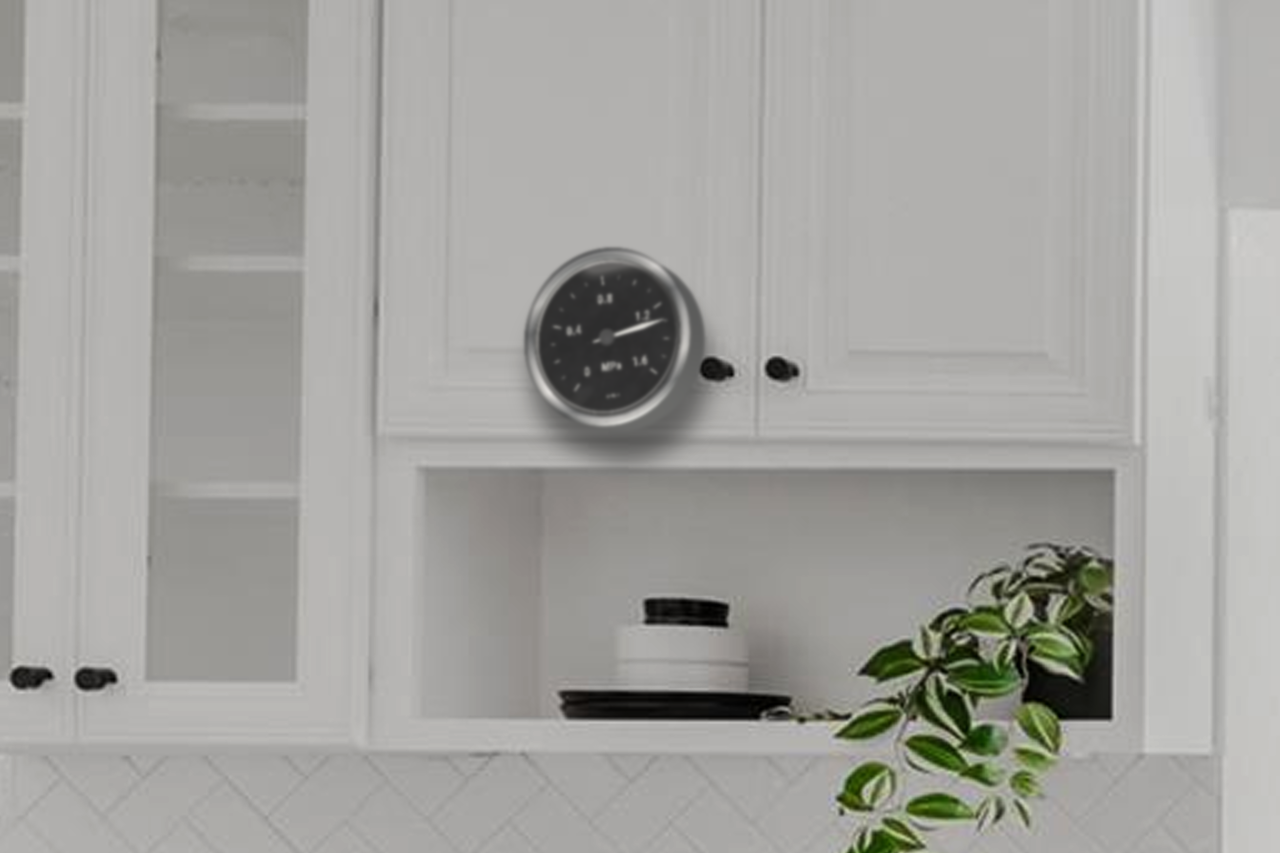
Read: 1.3 MPa
